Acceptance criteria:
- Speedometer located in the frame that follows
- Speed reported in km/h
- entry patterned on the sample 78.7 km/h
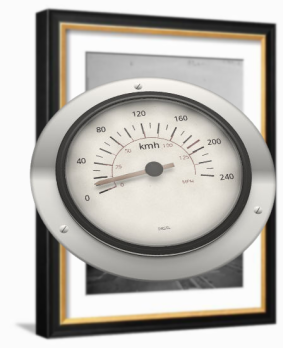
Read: 10 km/h
